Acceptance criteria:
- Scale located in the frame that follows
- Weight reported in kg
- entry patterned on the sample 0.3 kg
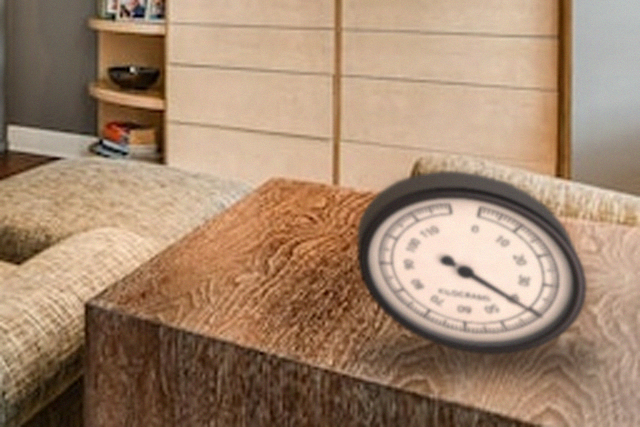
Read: 40 kg
